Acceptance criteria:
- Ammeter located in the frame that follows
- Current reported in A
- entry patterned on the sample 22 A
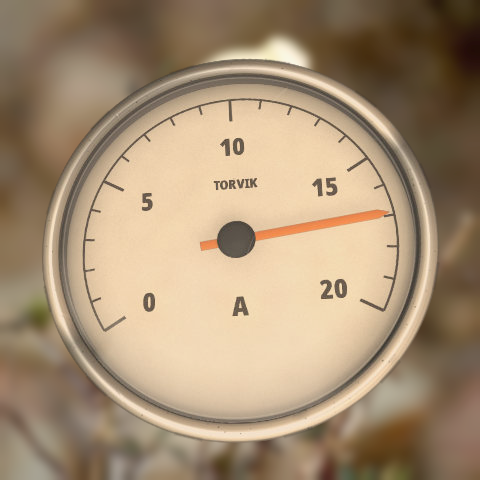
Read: 17 A
